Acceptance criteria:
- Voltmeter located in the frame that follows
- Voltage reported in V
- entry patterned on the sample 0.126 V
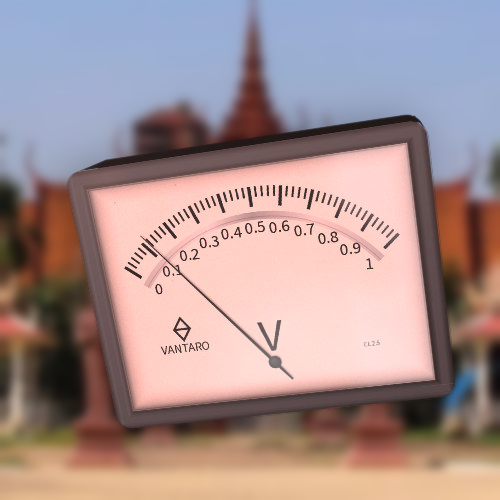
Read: 0.12 V
